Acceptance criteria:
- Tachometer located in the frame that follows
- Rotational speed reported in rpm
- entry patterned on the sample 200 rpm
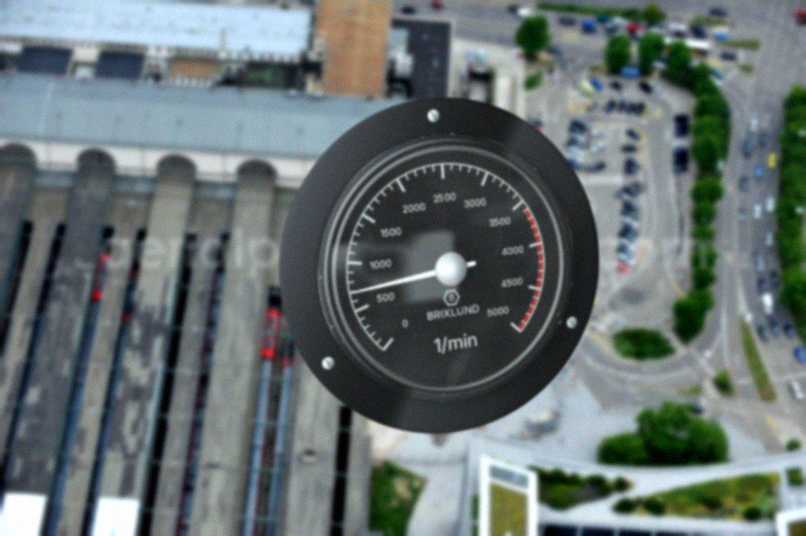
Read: 700 rpm
